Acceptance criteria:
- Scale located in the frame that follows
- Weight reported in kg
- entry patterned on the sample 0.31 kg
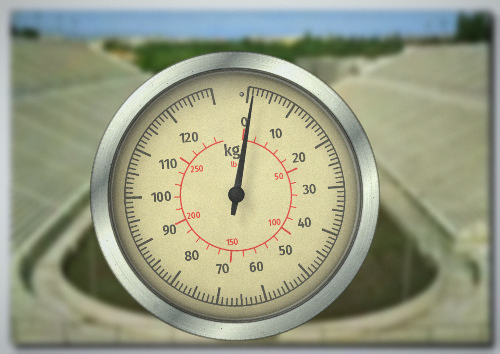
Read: 1 kg
